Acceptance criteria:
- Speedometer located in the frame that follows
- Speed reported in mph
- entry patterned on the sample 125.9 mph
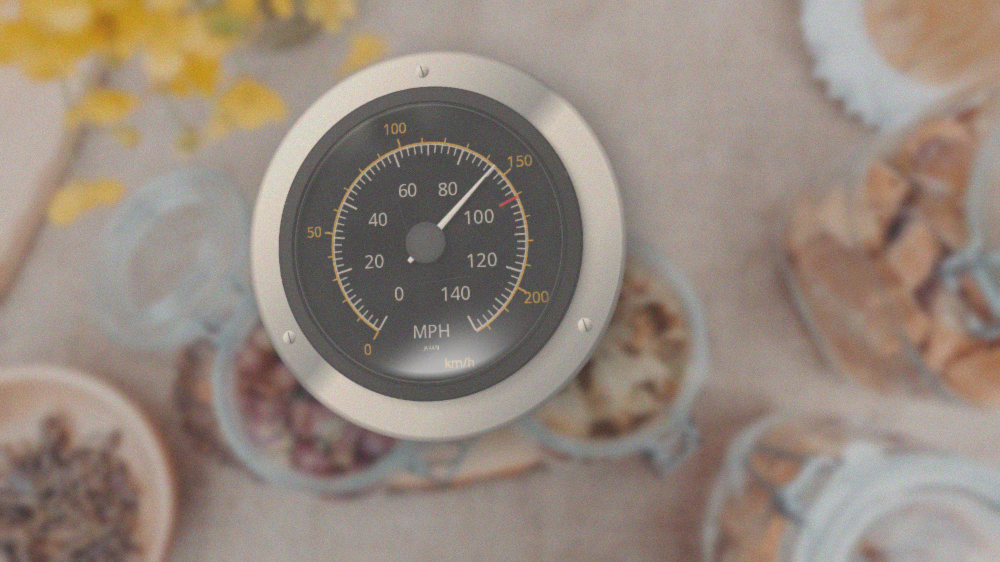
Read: 90 mph
